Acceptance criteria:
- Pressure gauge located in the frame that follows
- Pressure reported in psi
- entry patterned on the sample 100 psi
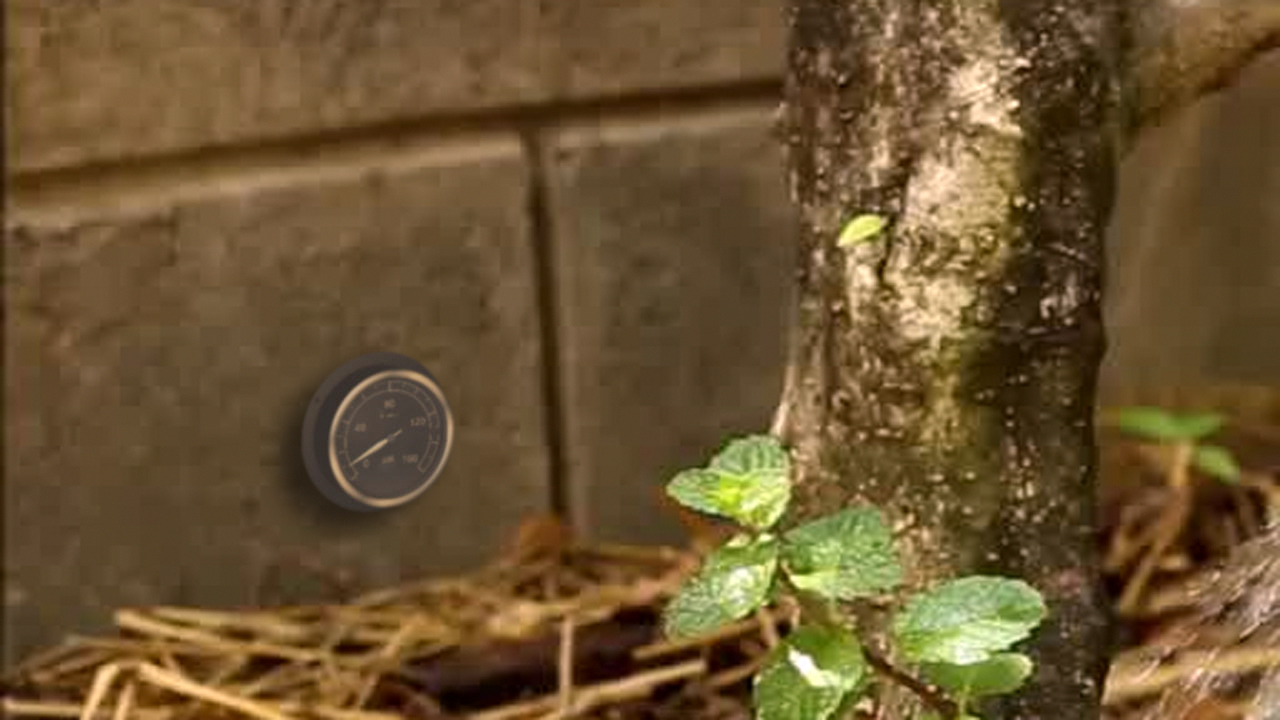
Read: 10 psi
